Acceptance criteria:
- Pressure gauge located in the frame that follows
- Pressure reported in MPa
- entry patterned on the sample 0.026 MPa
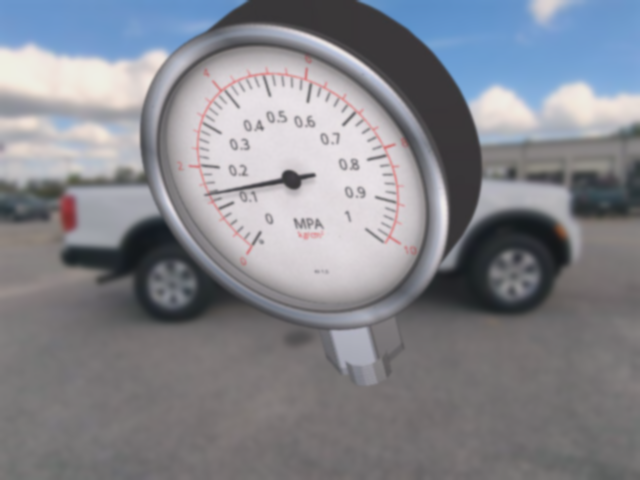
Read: 0.14 MPa
